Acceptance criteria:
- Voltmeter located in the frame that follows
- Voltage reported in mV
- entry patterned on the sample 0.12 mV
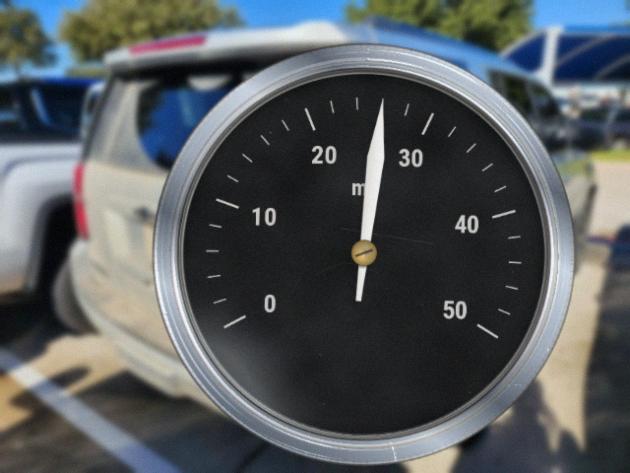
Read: 26 mV
